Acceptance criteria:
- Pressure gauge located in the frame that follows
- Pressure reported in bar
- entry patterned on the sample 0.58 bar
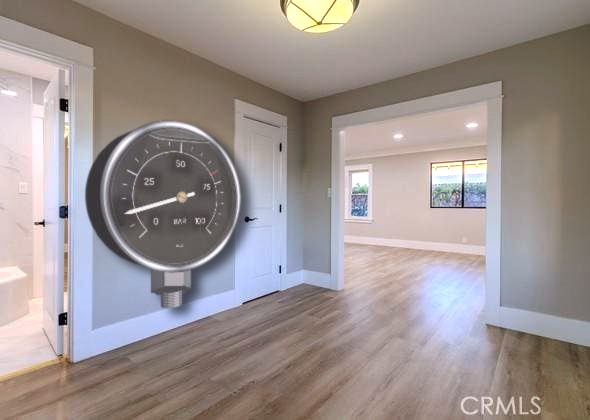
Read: 10 bar
